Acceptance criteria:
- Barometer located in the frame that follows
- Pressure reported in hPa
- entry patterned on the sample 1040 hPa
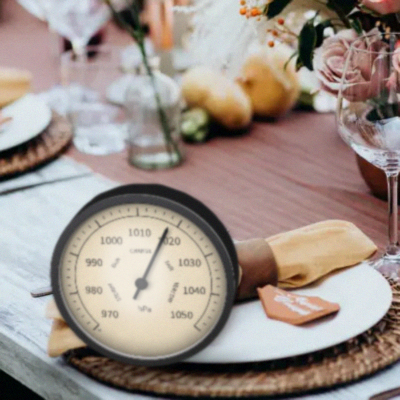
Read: 1018 hPa
